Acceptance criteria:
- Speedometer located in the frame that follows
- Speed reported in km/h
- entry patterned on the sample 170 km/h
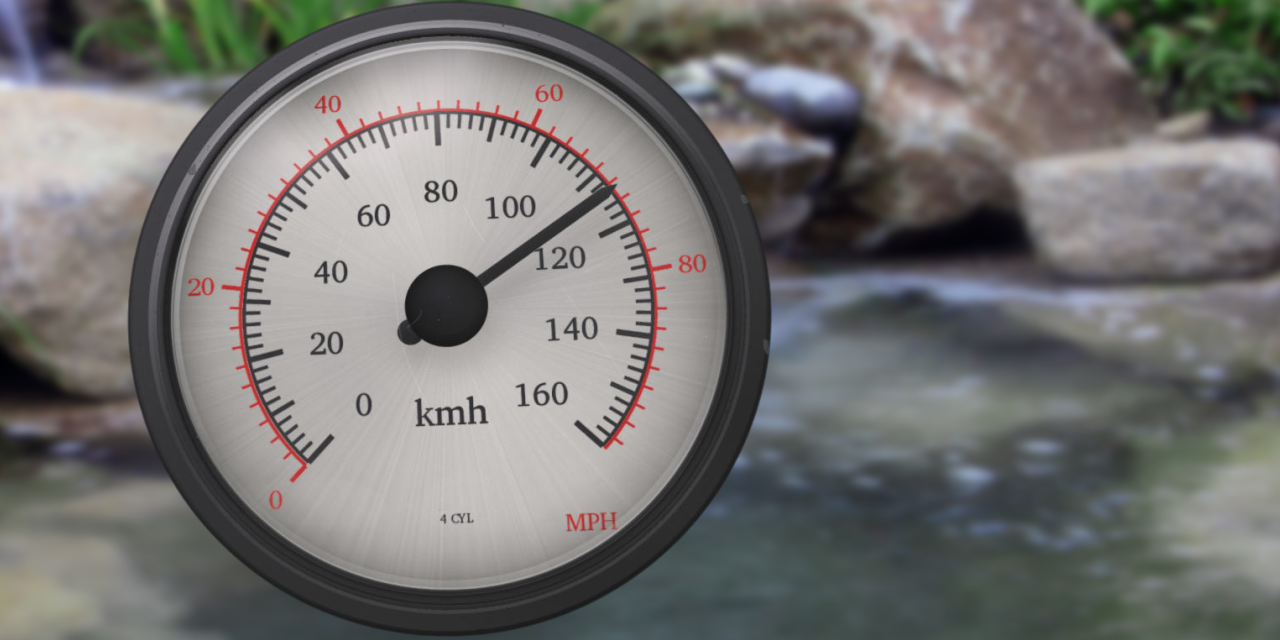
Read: 114 km/h
